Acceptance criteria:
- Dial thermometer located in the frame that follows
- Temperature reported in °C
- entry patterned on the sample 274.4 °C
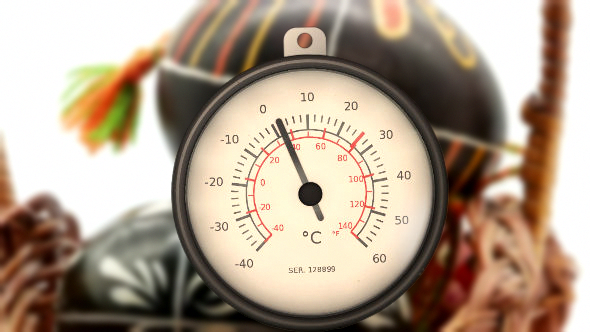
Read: 2 °C
